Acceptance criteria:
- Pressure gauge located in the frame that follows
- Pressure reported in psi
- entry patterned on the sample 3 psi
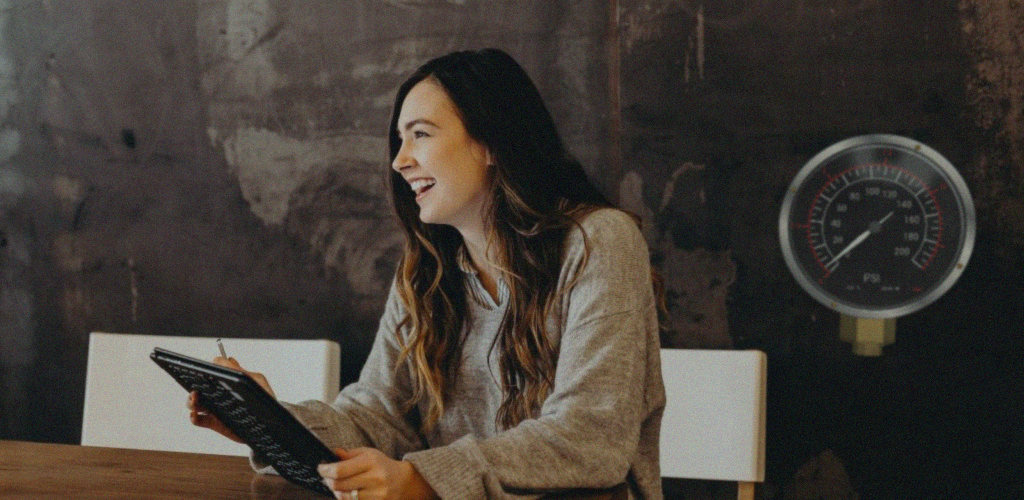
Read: 5 psi
